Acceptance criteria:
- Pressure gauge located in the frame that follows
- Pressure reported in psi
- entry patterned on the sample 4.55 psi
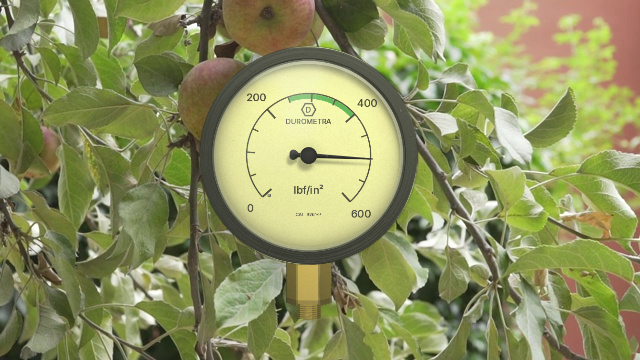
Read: 500 psi
